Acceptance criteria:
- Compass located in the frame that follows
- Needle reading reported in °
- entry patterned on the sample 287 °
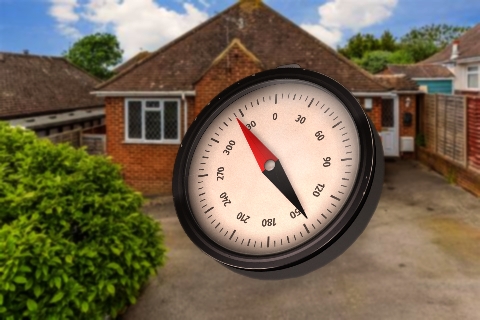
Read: 325 °
